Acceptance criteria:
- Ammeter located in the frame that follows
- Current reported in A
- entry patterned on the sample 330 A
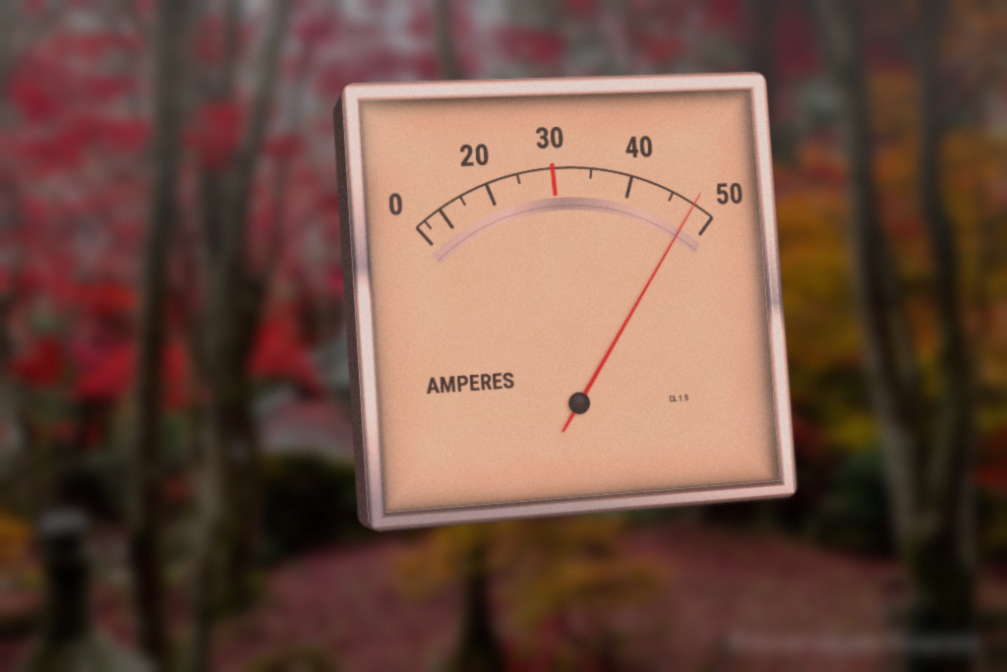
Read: 47.5 A
